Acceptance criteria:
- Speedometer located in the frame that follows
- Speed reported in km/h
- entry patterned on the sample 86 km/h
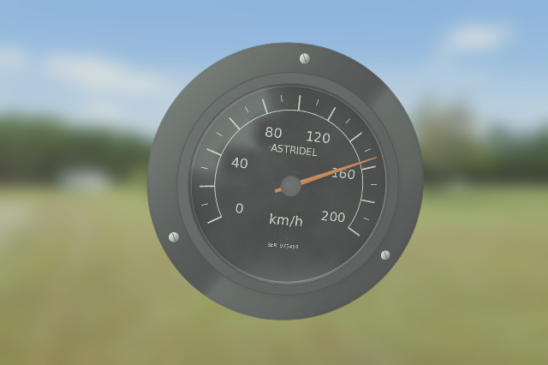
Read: 155 km/h
